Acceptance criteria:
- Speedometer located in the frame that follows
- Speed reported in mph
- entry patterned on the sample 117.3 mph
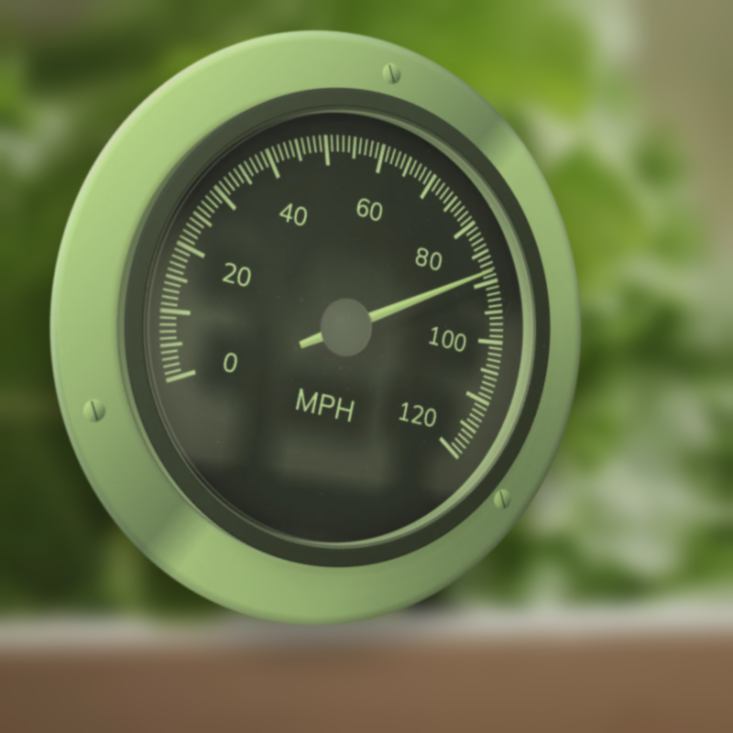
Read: 88 mph
